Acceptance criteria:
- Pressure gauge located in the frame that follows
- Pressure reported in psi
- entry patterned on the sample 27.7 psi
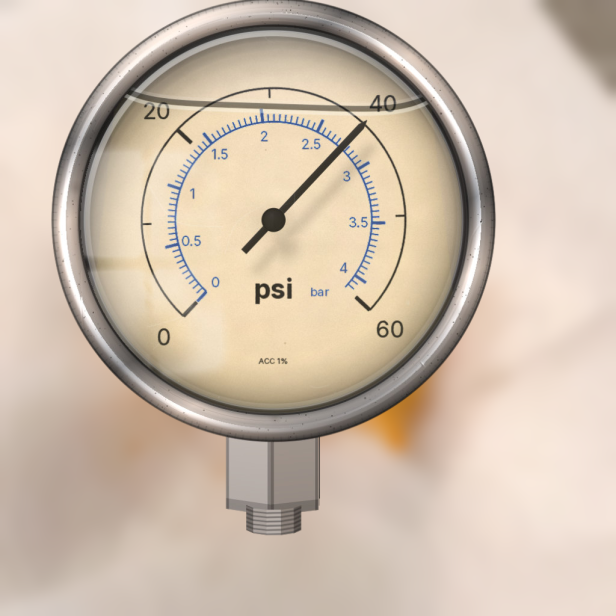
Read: 40 psi
